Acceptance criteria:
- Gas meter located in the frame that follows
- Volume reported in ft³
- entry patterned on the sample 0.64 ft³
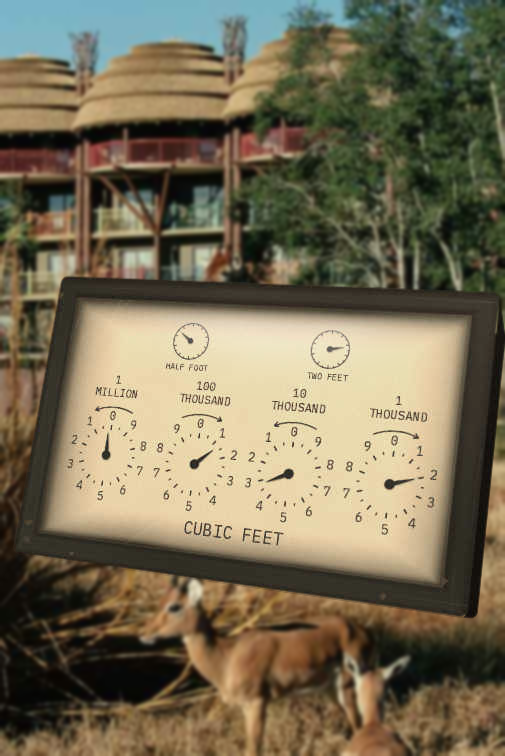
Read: 13200 ft³
